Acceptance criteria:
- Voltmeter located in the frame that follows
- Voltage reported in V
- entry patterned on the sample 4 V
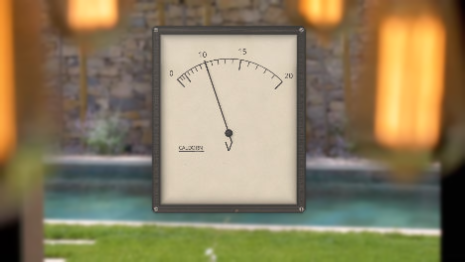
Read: 10 V
